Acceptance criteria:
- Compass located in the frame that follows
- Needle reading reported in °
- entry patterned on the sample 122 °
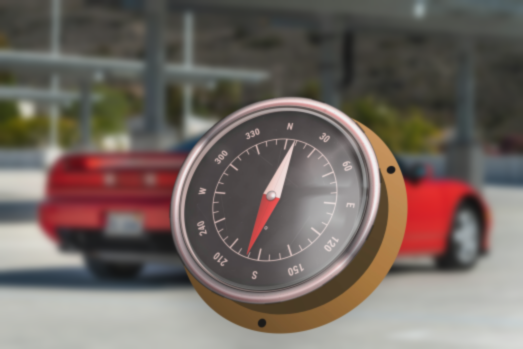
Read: 190 °
